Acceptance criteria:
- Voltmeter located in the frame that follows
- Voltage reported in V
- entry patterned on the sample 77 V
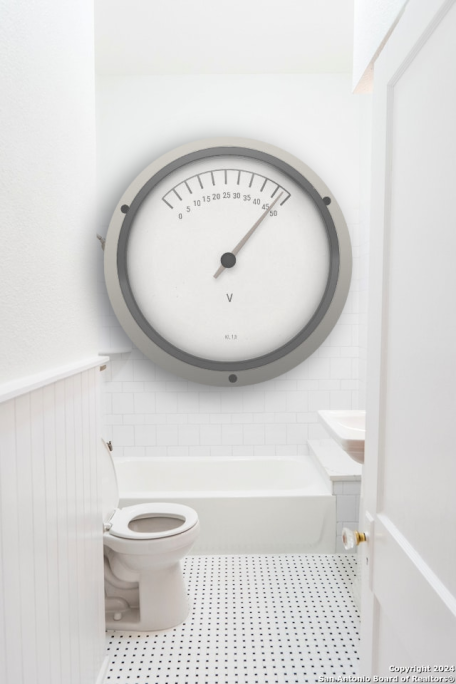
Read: 47.5 V
